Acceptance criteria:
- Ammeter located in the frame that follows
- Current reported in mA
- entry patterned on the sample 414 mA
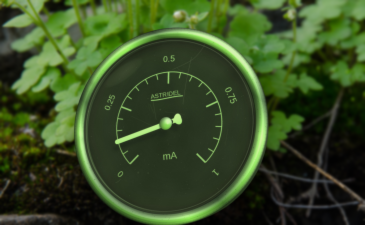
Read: 0.1 mA
